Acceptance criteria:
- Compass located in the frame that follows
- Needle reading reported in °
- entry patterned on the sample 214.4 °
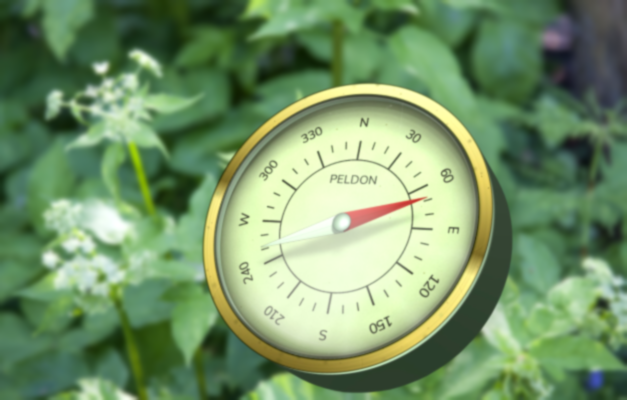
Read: 70 °
